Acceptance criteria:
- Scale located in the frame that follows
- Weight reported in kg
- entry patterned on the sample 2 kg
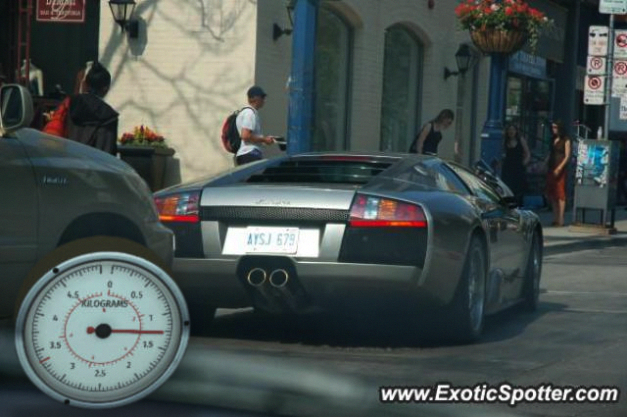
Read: 1.25 kg
